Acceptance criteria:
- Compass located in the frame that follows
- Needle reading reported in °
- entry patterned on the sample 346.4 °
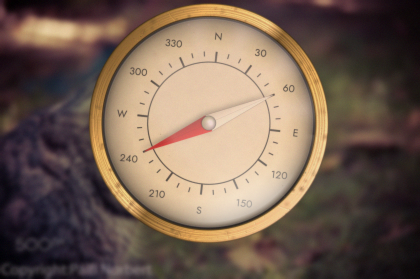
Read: 240 °
